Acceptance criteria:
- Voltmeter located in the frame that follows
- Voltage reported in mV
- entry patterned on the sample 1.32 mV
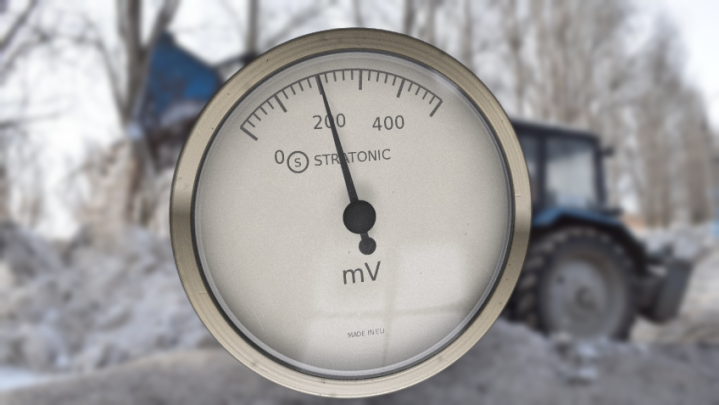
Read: 200 mV
